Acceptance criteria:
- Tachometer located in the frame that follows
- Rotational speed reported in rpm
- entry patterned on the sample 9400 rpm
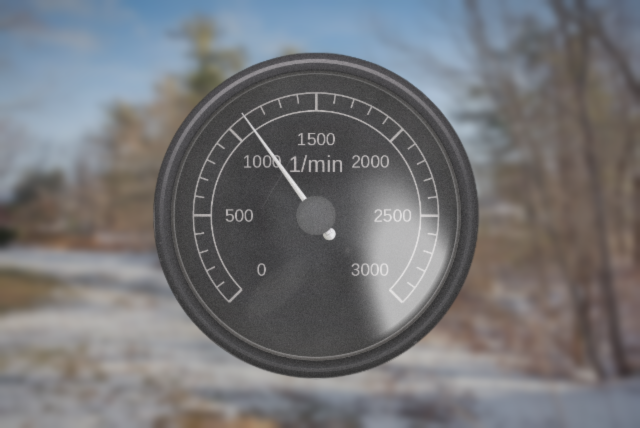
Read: 1100 rpm
